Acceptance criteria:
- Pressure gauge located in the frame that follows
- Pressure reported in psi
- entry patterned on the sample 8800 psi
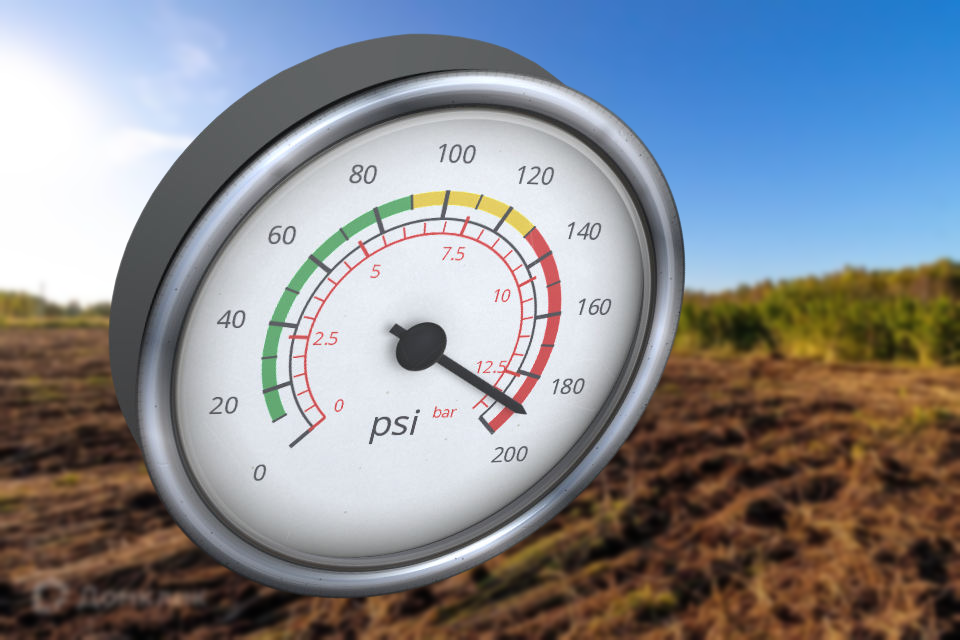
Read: 190 psi
